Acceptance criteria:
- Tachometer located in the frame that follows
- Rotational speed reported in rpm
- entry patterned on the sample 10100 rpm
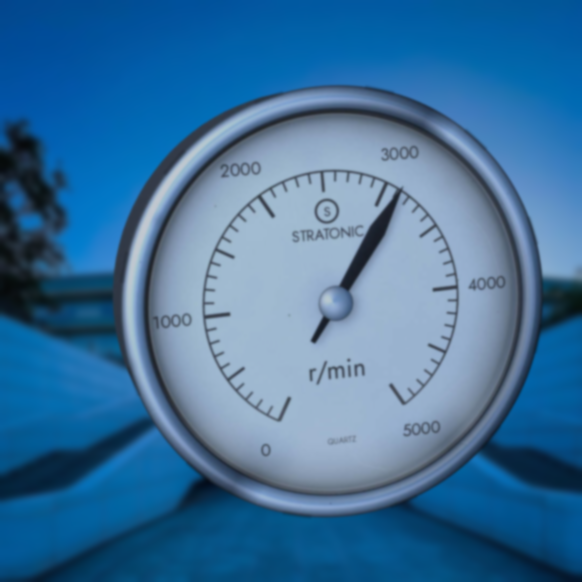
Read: 3100 rpm
